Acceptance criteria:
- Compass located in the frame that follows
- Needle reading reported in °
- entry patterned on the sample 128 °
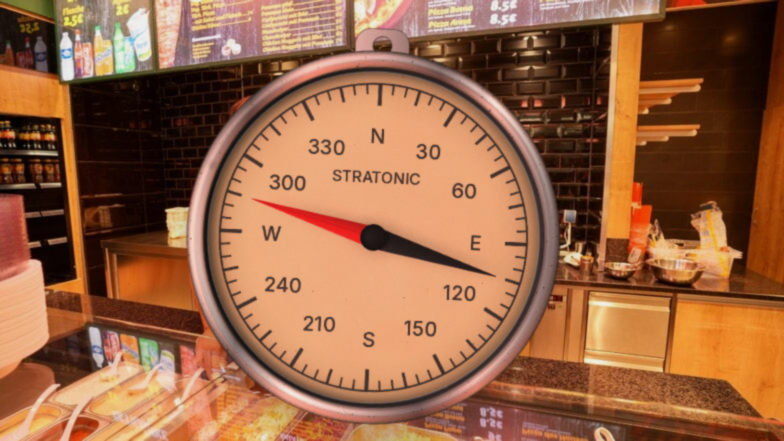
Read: 285 °
